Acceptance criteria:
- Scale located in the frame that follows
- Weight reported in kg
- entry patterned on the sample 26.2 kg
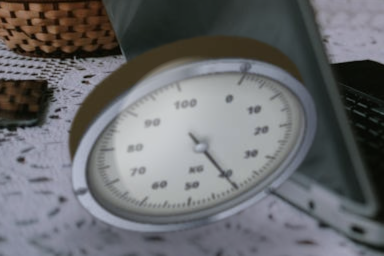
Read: 40 kg
